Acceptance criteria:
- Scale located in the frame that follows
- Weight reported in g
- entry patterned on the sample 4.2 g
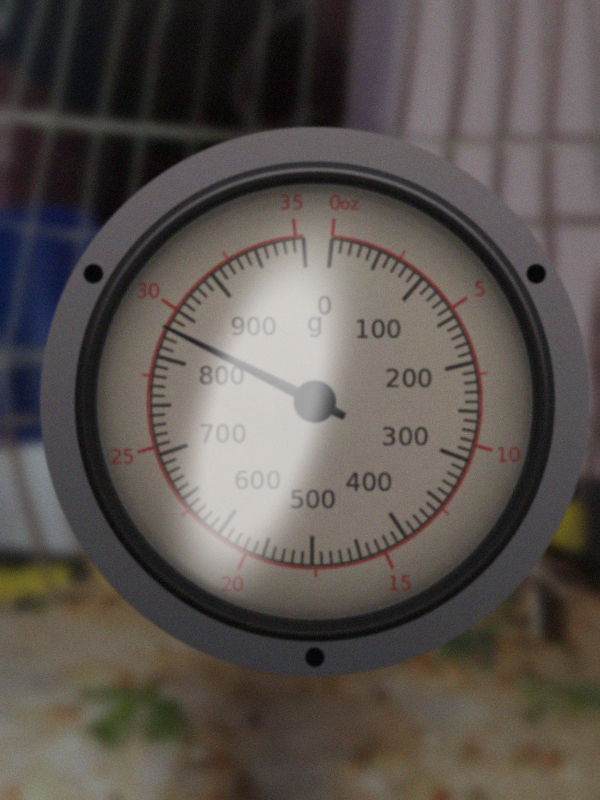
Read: 830 g
